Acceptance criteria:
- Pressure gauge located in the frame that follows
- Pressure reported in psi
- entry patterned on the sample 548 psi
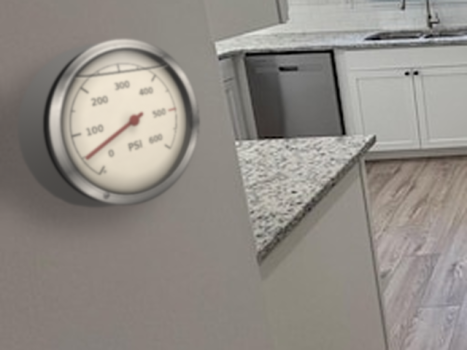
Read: 50 psi
